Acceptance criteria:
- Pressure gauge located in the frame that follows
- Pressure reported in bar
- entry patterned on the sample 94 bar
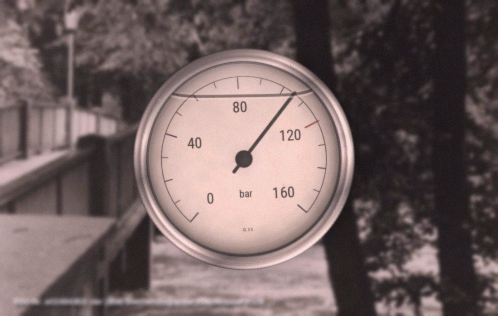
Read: 105 bar
